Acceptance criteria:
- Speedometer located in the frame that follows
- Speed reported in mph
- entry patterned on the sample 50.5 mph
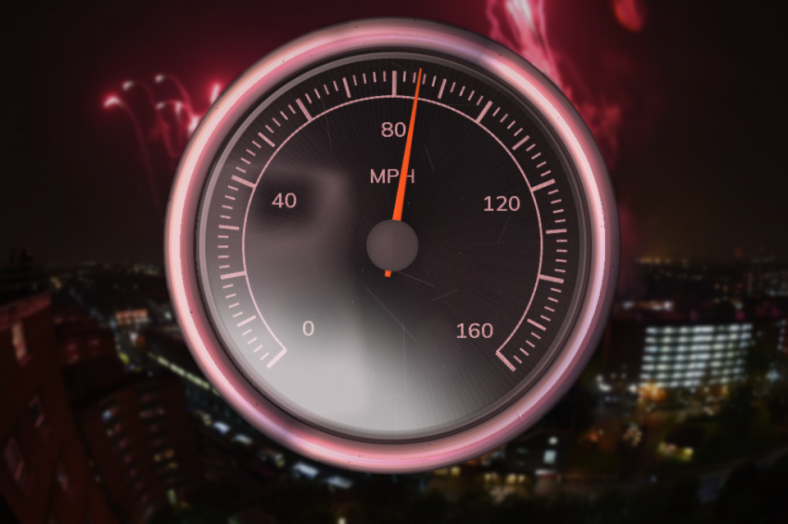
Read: 85 mph
